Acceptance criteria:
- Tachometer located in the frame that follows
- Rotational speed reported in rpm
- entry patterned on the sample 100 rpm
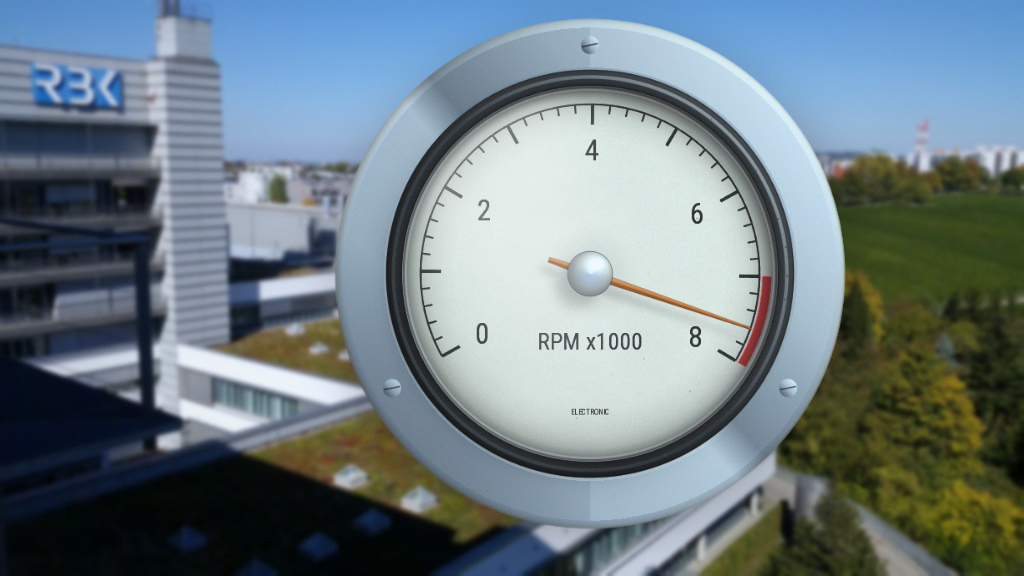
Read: 7600 rpm
